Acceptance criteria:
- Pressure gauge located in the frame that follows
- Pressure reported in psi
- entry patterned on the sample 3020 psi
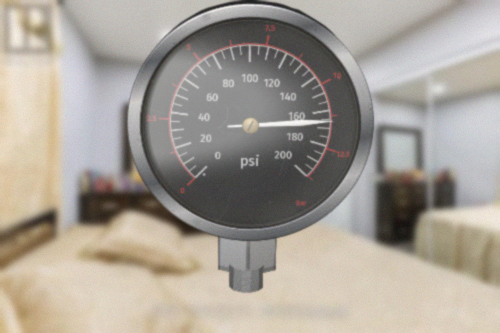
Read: 165 psi
